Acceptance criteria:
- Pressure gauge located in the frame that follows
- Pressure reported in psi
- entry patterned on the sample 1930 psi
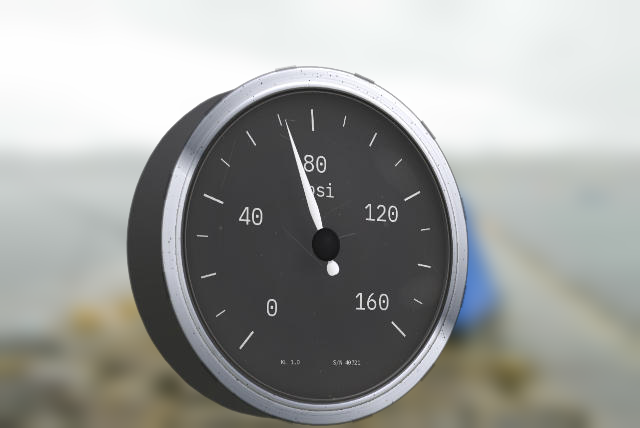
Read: 70 psi
